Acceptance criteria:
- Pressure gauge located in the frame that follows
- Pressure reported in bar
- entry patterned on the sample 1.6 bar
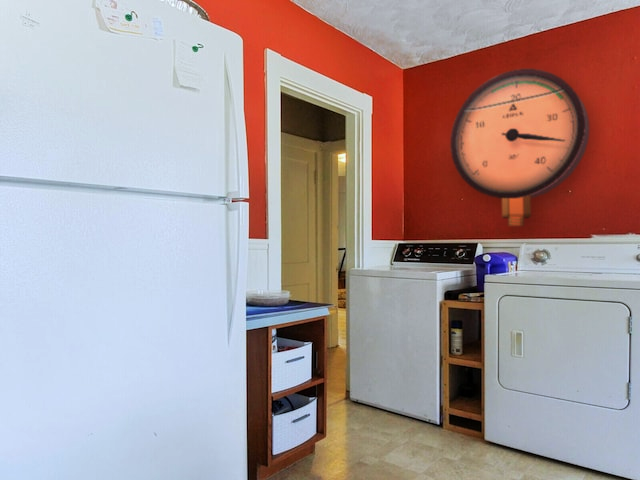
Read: 35 bar
